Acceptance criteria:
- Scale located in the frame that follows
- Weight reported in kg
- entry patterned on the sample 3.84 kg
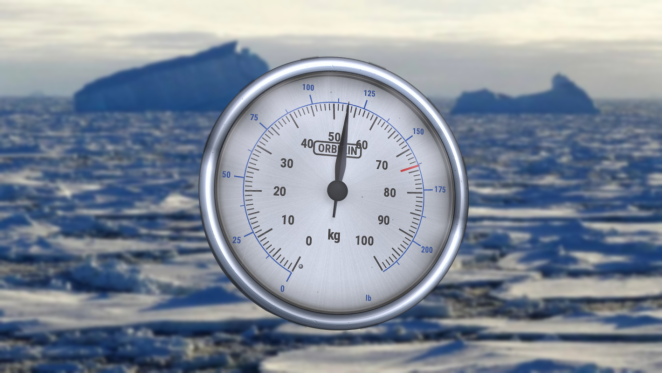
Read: 53 kg
